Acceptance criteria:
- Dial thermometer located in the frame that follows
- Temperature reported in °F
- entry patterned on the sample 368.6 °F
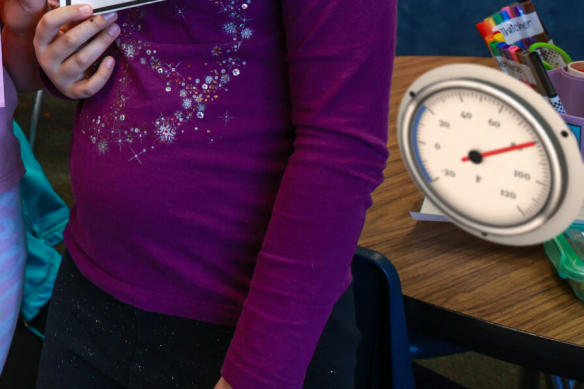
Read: 80 °F
